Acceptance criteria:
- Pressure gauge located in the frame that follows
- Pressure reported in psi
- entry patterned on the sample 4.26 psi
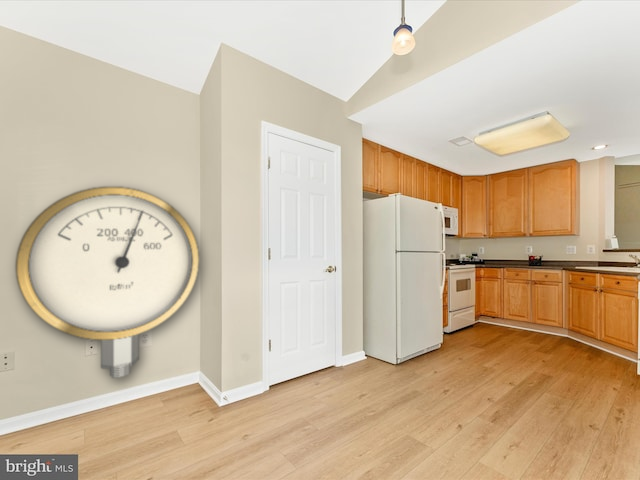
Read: 400 psi
